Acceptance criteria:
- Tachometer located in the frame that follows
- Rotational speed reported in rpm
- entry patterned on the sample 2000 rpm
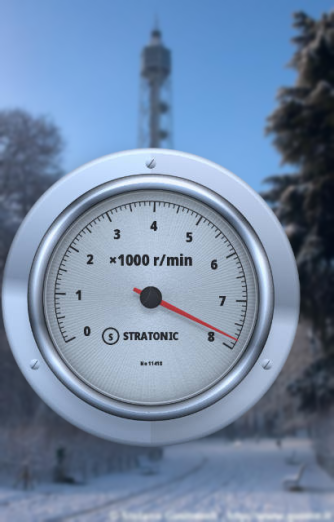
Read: 7800 rpm
